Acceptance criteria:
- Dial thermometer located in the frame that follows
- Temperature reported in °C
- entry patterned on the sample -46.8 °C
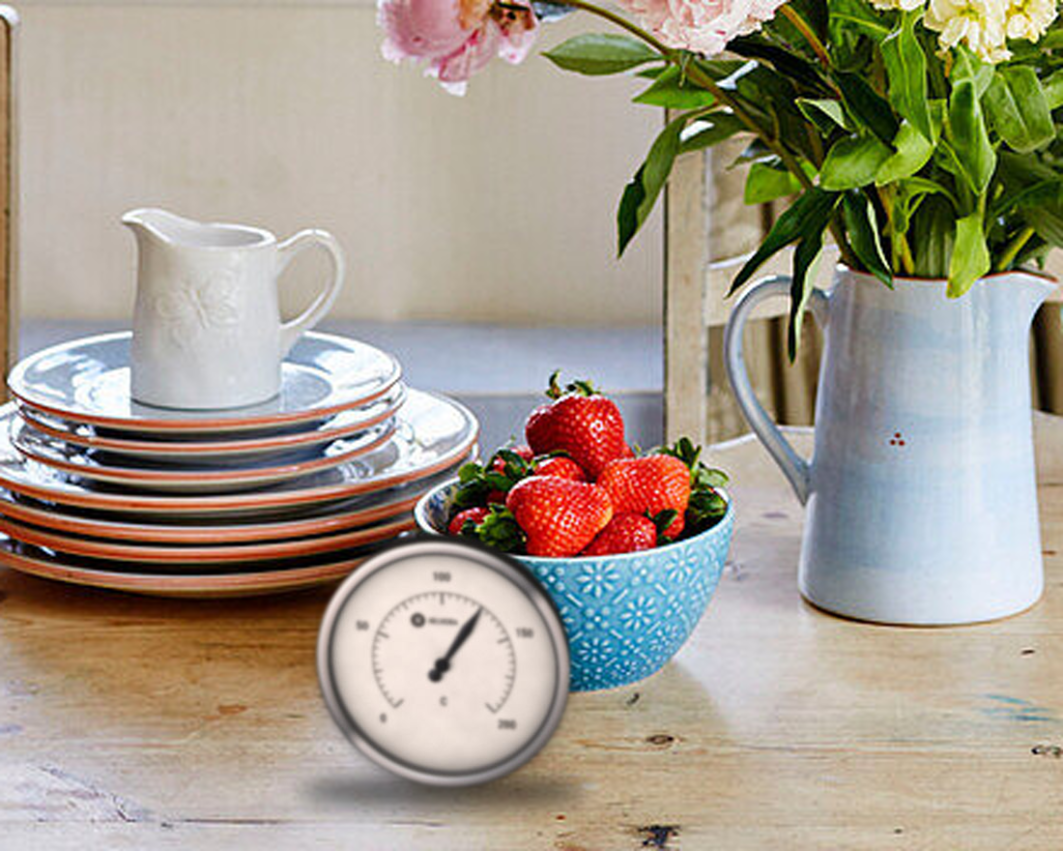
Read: 125 °C
